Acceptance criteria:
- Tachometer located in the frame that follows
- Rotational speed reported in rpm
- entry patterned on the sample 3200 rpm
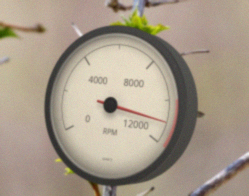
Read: 11000 rpm
